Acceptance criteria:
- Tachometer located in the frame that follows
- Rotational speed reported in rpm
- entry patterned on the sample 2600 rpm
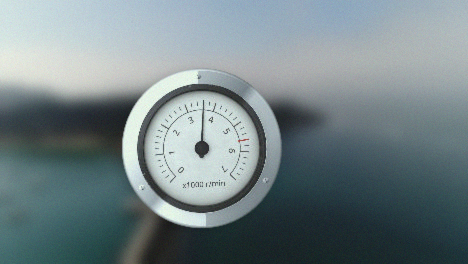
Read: 3600 rpm
